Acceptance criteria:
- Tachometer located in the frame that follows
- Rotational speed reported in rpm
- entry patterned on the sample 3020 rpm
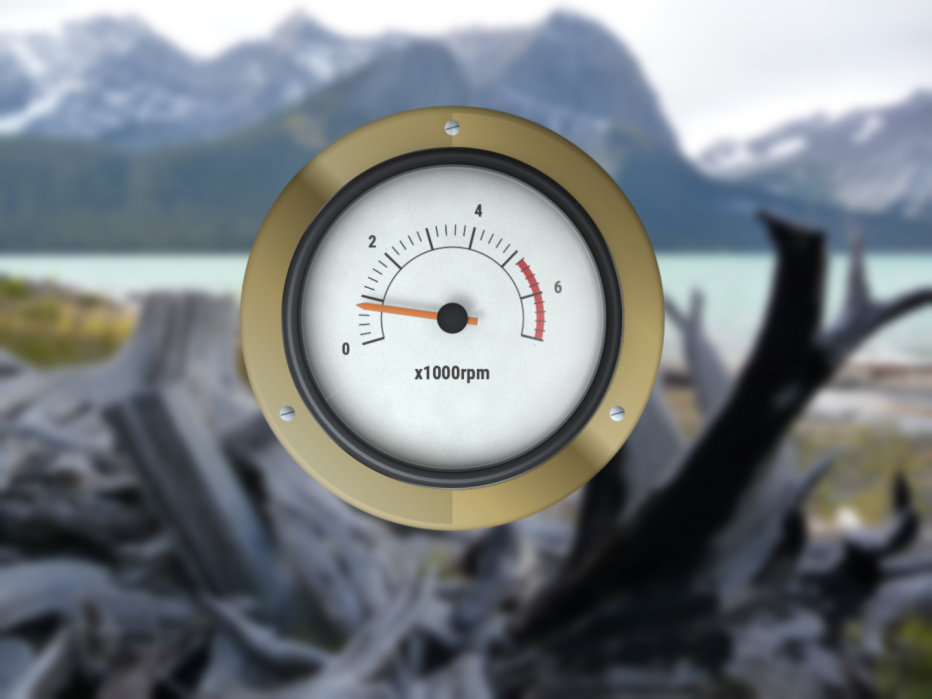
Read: 800 rpm
